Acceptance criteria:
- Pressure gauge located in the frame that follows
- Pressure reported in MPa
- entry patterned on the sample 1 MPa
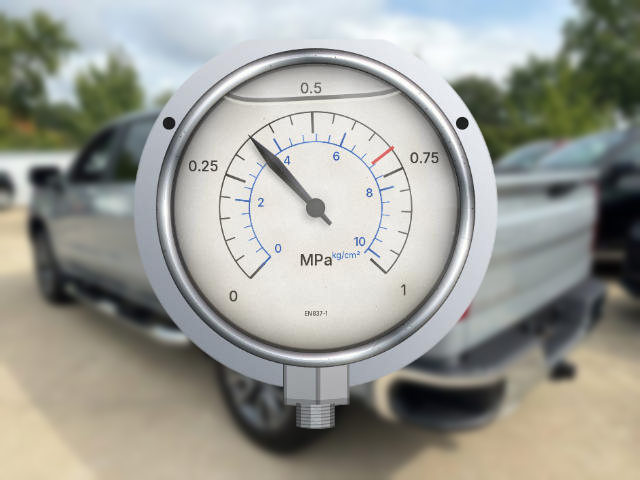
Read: 0.35 MPa
